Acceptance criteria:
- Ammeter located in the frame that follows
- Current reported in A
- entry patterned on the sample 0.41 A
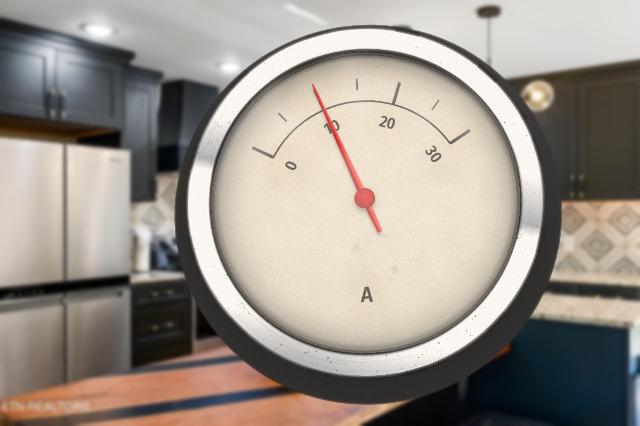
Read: 10 A
